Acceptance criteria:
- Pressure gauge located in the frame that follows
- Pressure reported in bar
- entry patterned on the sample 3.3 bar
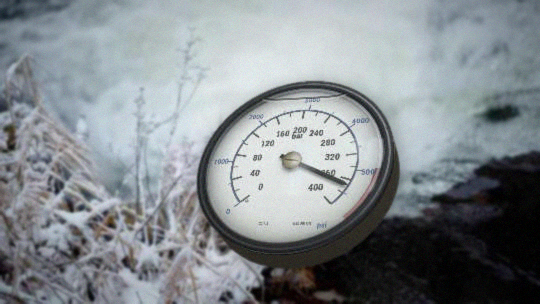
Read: 370 bar
